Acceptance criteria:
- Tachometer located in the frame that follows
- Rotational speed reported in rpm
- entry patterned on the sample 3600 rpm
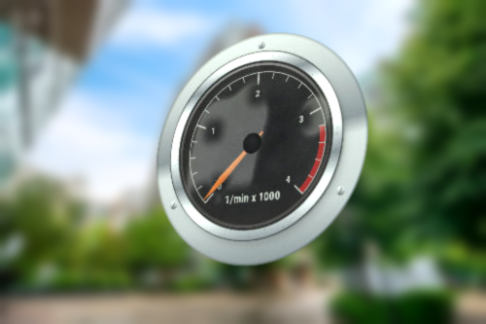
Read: 0 rpm
